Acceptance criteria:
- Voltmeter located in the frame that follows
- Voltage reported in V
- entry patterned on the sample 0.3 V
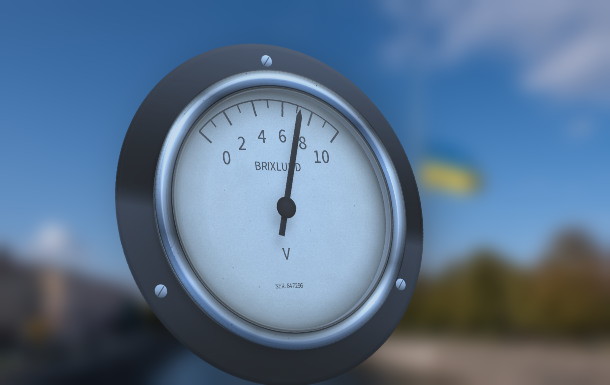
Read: 7 V
